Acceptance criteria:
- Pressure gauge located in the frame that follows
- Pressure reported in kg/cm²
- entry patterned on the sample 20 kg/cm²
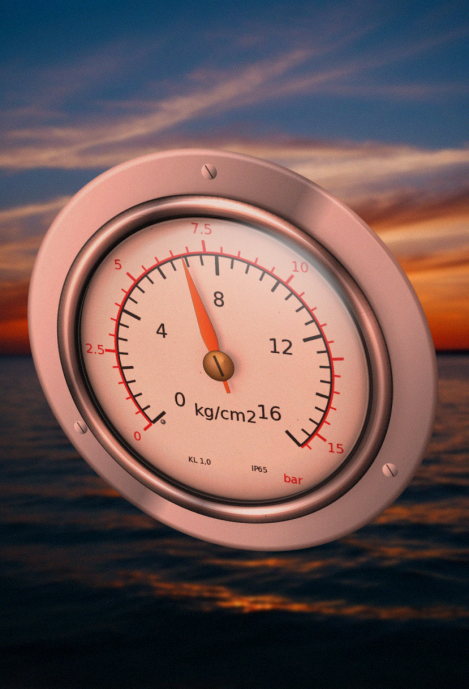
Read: 7 kg/cm²
